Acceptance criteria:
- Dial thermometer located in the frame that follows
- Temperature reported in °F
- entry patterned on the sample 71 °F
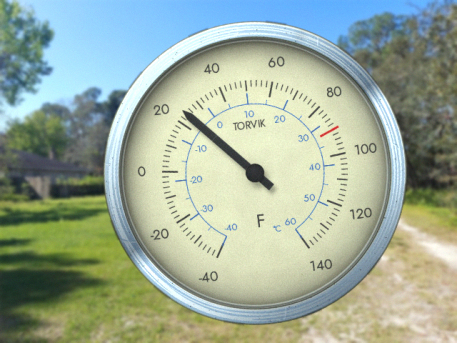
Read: 24 °F
